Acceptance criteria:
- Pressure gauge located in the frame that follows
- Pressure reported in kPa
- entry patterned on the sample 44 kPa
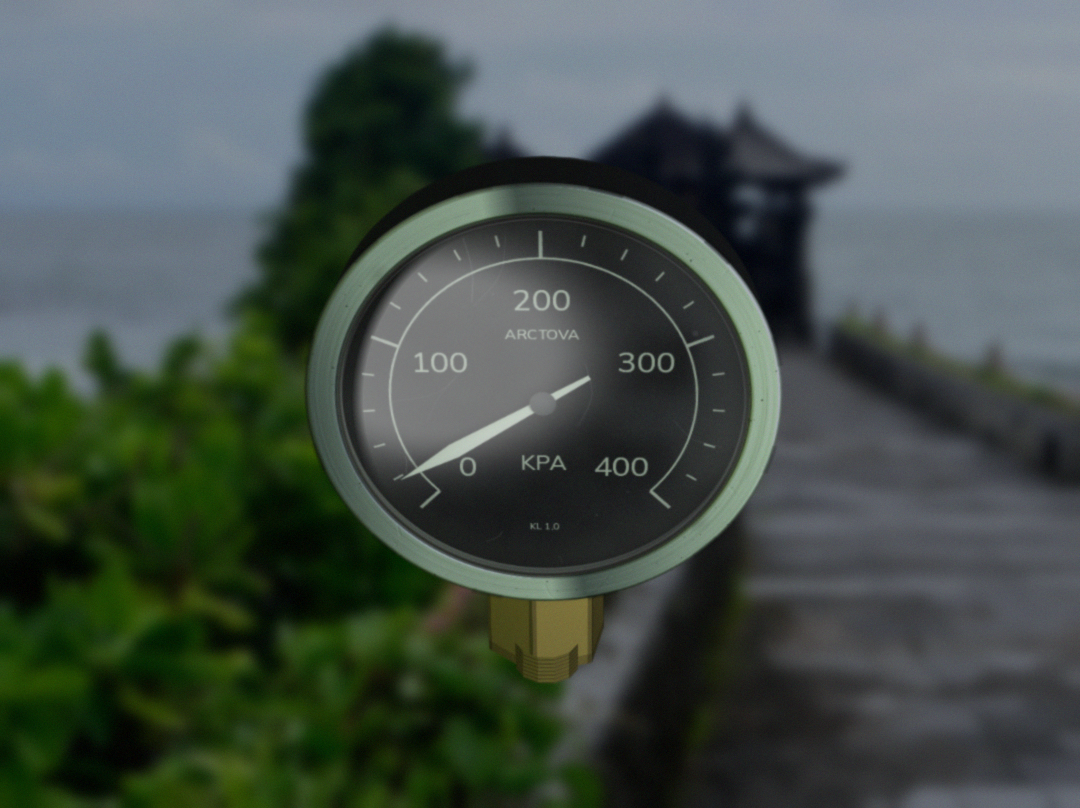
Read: 20 kPa
